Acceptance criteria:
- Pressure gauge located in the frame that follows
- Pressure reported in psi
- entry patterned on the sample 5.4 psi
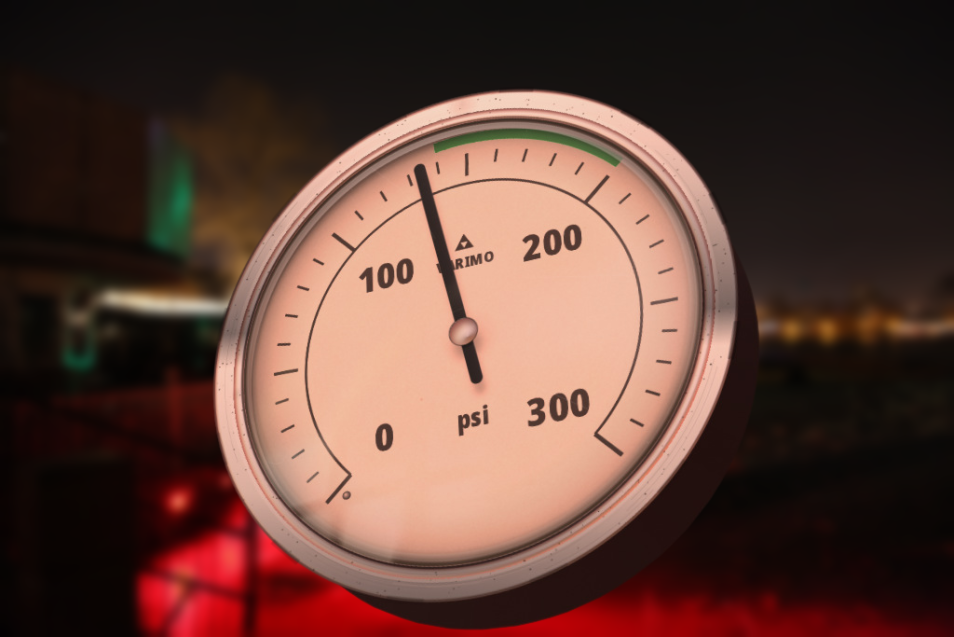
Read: 135 psi
